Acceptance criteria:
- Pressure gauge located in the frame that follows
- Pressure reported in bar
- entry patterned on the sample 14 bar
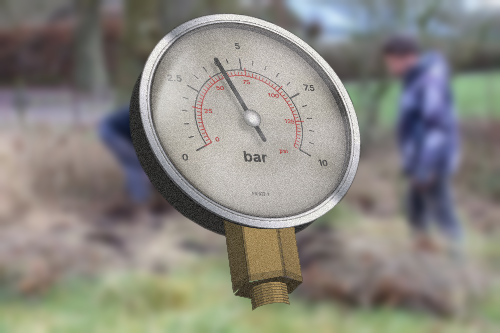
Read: 4 bar
